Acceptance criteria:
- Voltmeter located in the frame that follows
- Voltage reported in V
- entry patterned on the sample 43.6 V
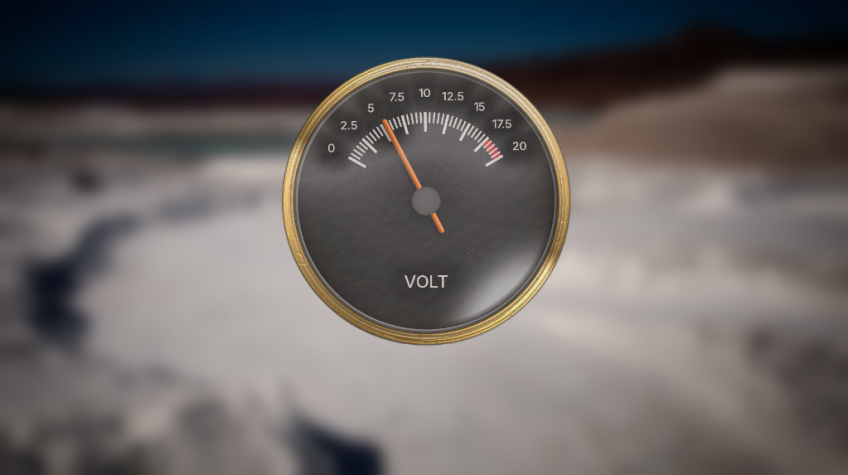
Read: 5.5 V
